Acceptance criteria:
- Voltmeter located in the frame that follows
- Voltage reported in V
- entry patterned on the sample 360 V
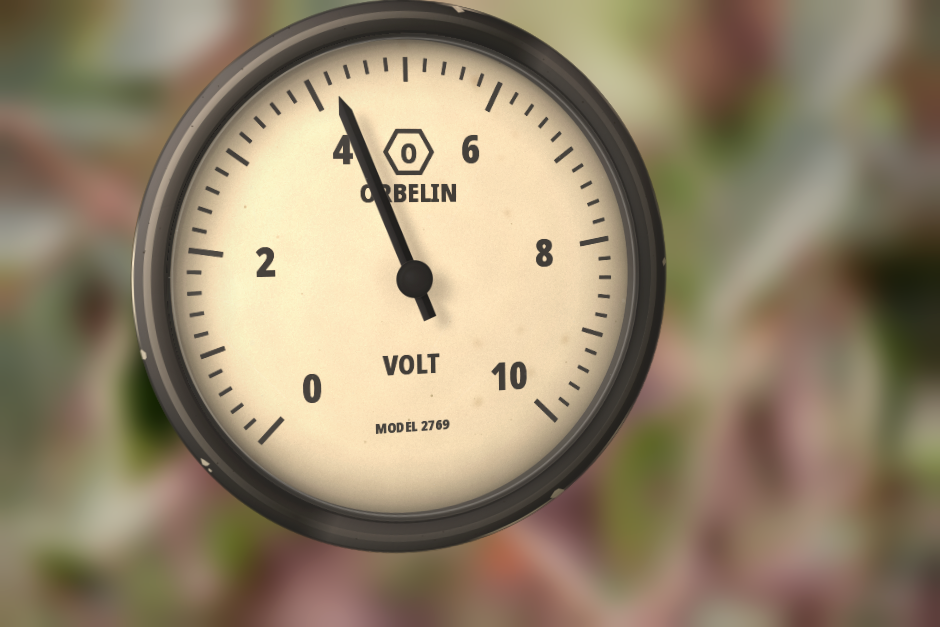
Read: 4.2 V
